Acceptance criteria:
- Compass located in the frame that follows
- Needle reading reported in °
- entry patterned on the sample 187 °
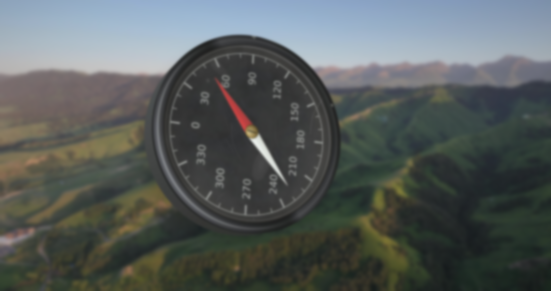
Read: 50 °
